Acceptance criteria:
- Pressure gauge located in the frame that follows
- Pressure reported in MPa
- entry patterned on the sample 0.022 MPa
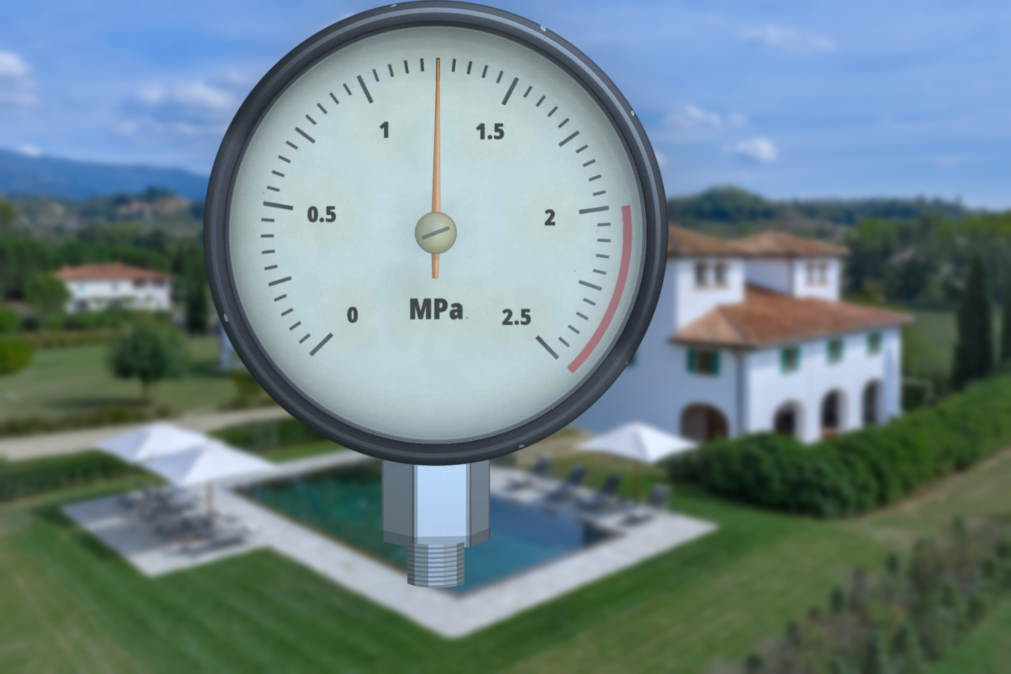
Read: 1.25 MPa
